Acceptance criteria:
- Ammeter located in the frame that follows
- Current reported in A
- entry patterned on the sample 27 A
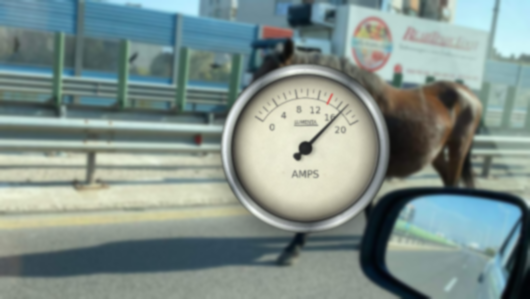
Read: 17 A
